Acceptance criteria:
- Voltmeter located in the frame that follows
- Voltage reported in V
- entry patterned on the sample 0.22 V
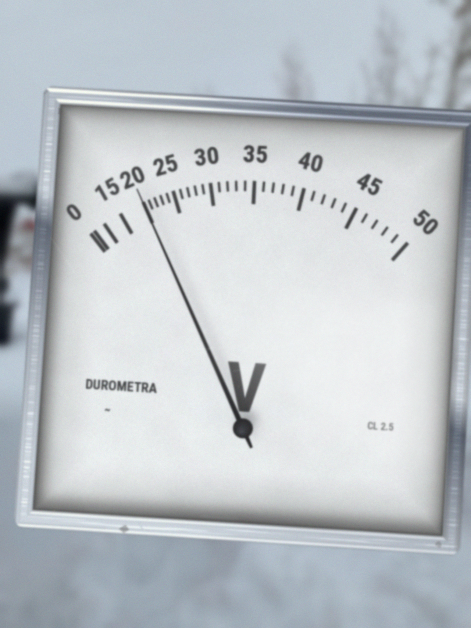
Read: 20 V
